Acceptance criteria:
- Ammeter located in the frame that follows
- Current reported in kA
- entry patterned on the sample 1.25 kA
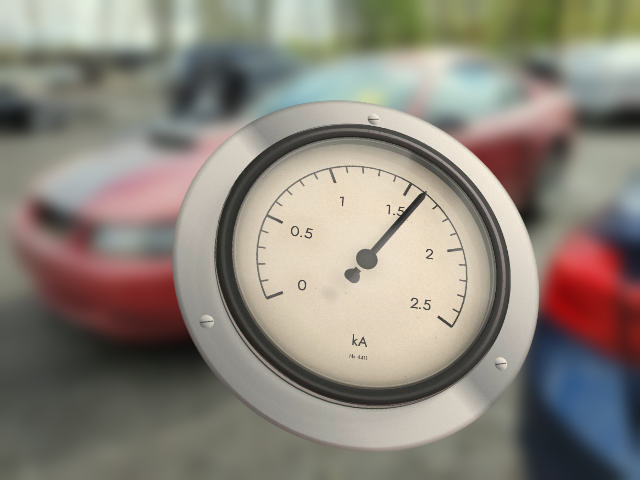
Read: 1.6 kA
